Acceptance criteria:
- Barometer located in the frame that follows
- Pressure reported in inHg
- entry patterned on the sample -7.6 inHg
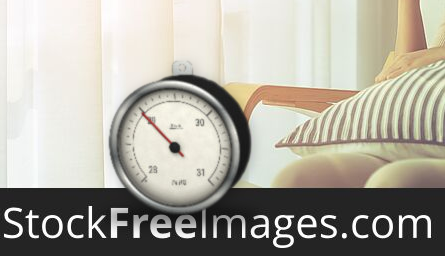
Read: 29 inHg
